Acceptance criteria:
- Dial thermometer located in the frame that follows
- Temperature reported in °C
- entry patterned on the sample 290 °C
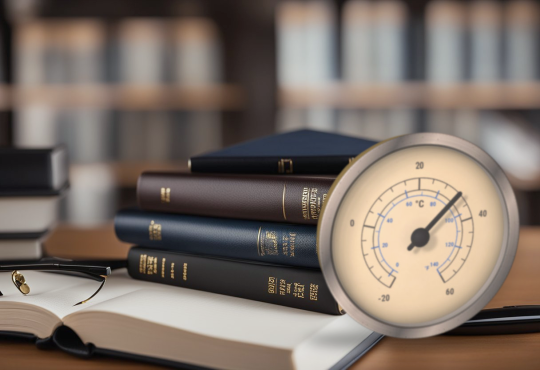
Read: 32 °C
